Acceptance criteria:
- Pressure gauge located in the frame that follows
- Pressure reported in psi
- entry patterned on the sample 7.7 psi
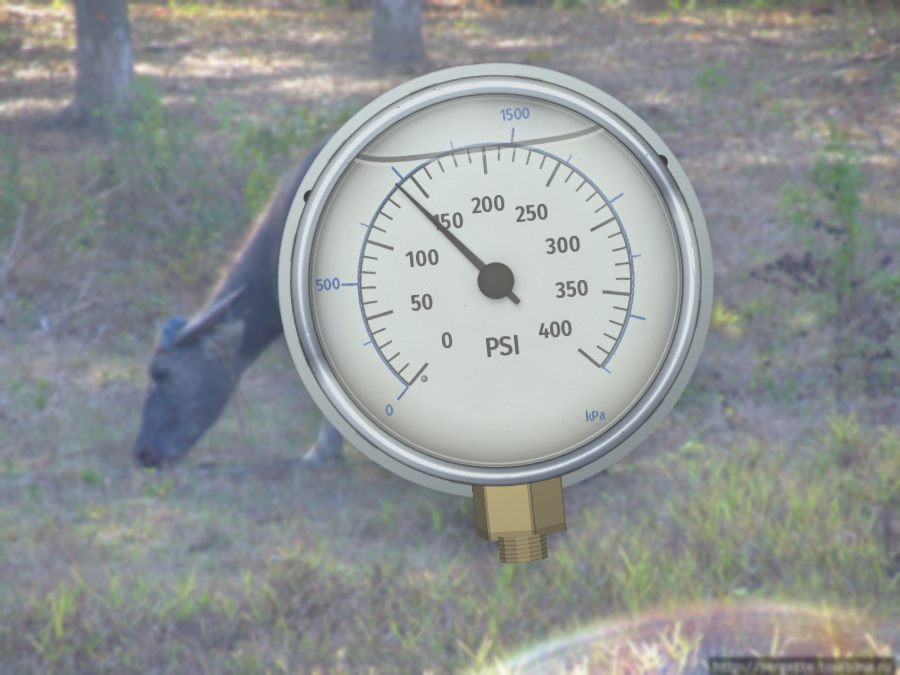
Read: 140 psi
